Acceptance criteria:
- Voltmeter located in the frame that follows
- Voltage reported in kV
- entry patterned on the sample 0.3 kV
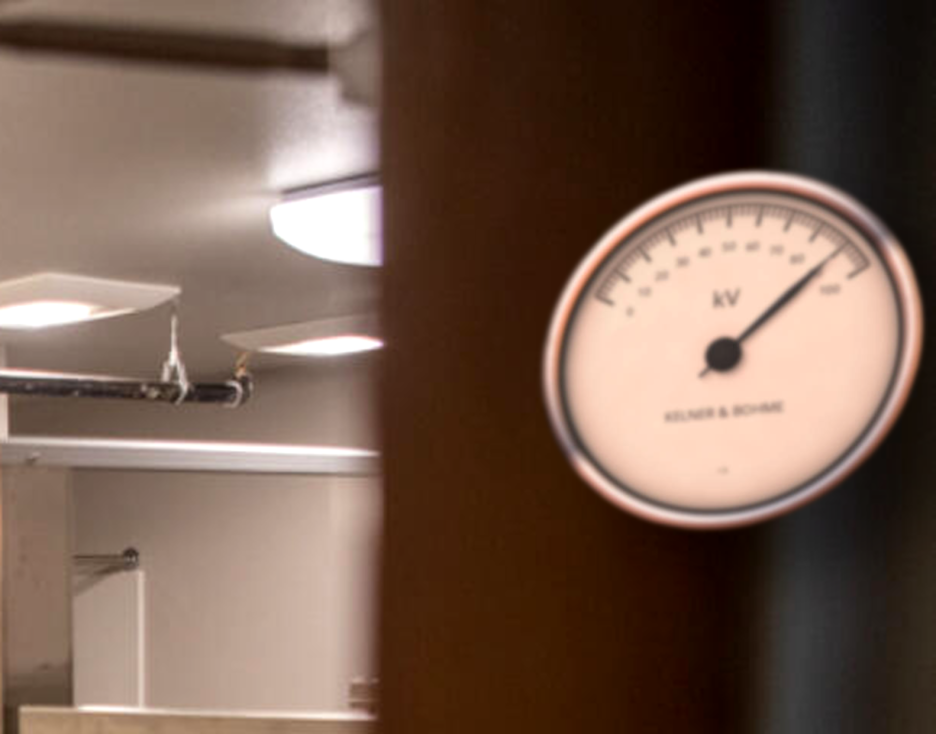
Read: 90 kV
